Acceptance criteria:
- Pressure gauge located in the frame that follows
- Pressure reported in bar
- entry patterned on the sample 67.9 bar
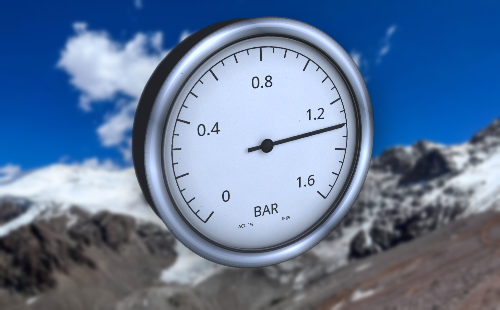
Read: 1.3 bar
